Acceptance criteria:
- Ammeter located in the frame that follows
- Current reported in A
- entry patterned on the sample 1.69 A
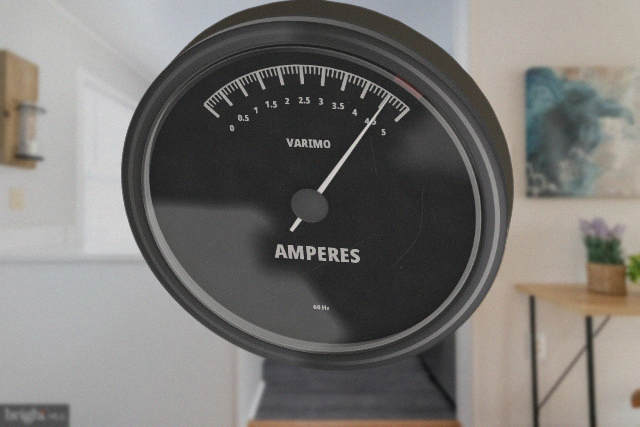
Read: 4.5 A
